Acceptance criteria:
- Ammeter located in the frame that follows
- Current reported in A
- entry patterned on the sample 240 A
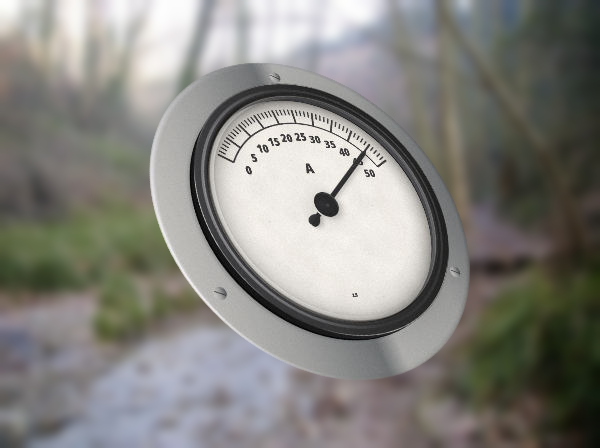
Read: 45 A
